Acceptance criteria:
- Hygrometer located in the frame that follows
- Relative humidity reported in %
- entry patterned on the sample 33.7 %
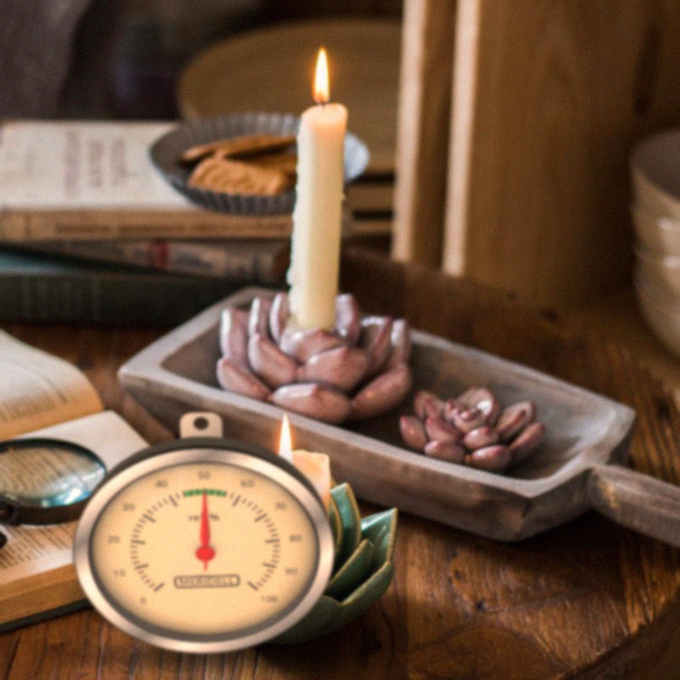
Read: 50 %
